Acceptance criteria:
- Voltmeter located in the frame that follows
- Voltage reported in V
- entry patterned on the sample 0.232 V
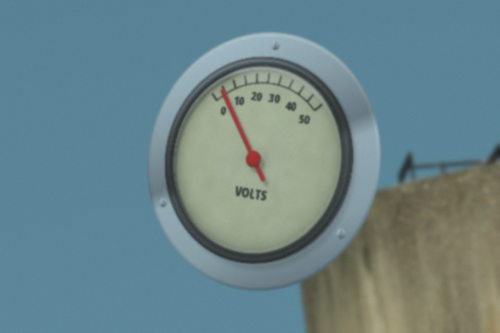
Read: 5 V
